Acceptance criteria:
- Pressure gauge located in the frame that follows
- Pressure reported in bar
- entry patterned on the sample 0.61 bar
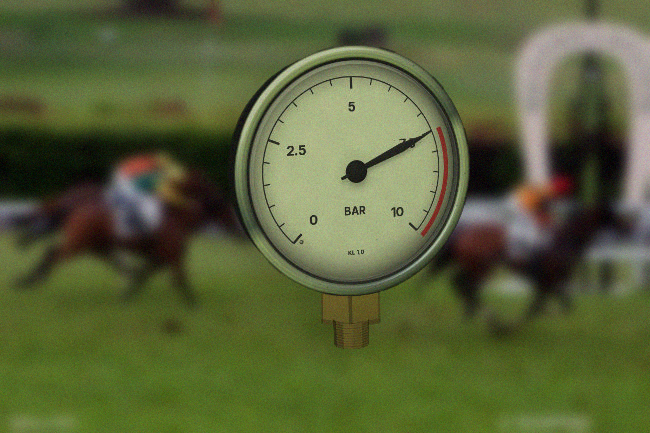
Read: 7.5 bar
